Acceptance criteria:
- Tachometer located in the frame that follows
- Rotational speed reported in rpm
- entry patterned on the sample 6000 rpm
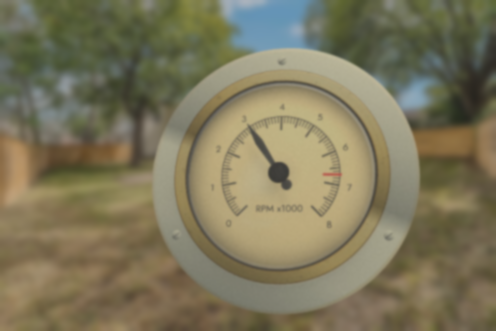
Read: 3000 rpm
